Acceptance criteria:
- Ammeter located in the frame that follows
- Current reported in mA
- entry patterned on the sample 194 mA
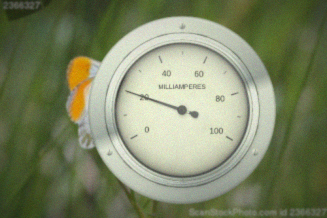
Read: 20 mA
